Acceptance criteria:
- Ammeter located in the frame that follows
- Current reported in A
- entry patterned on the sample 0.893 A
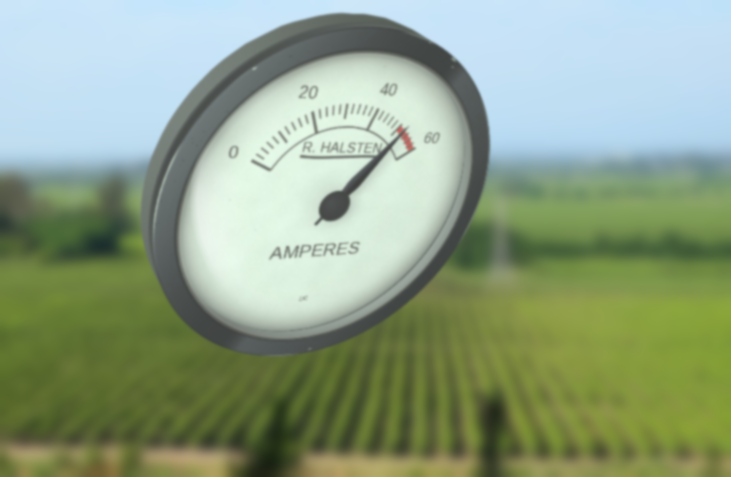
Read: 50 A
